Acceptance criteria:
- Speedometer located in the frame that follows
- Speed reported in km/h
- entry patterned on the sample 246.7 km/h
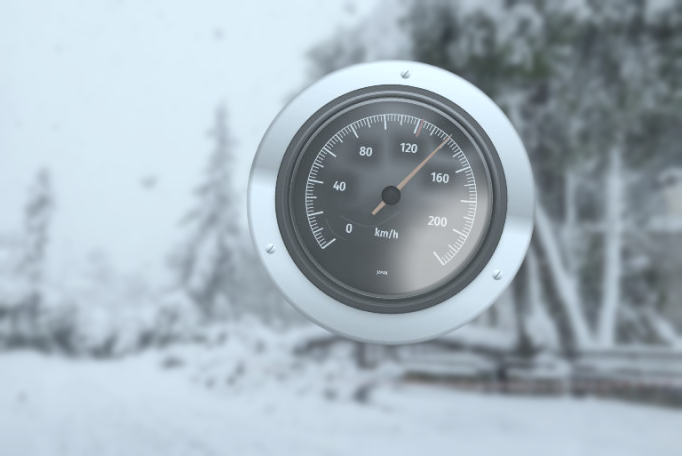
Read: 140 km/h
